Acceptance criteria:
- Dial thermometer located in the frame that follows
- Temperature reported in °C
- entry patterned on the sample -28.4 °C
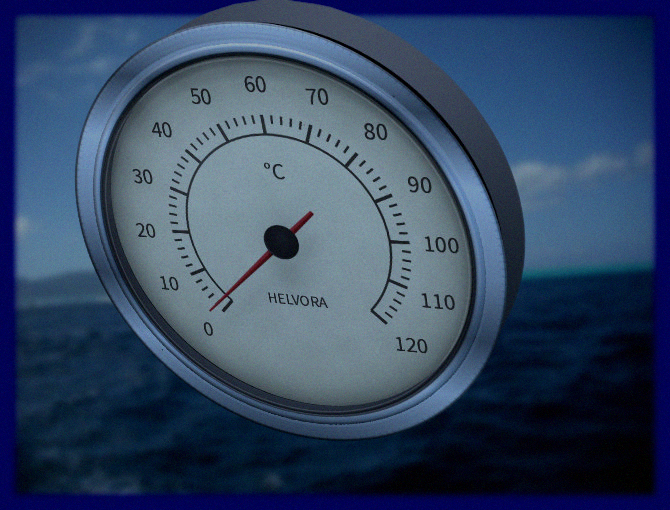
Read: 2 °C
